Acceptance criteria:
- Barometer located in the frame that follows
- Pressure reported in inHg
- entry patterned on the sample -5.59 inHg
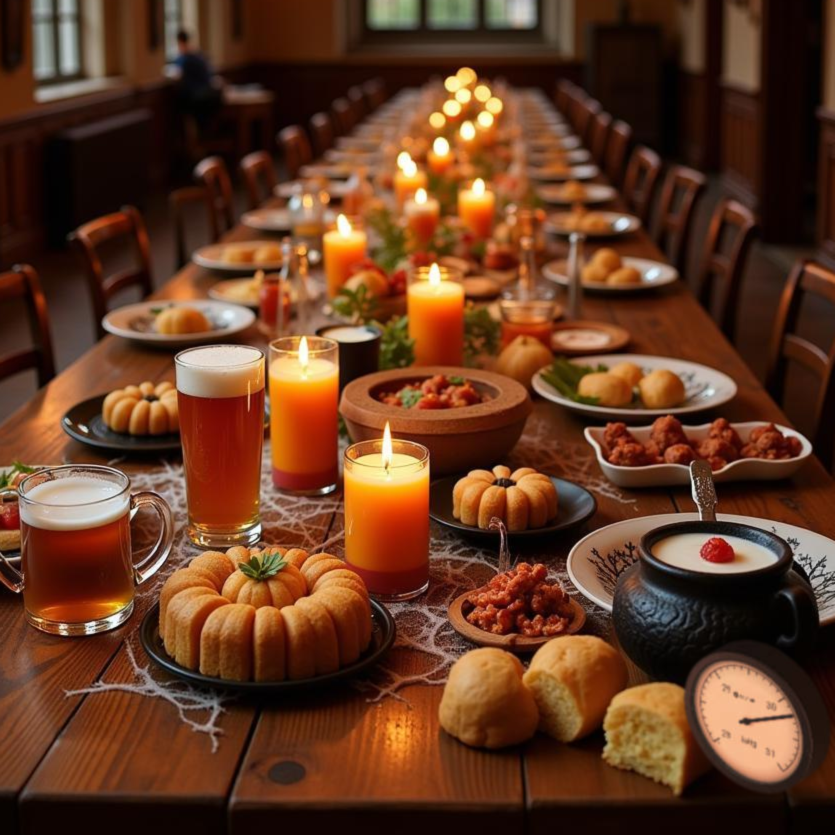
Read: 30.2 inHg
